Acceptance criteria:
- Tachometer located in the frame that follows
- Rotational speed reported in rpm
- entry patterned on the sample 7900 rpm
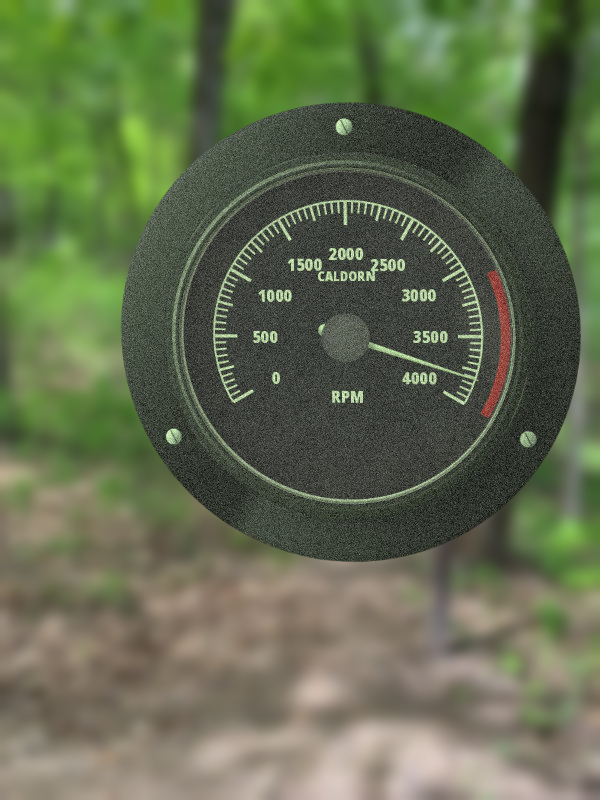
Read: 3800 rpm
